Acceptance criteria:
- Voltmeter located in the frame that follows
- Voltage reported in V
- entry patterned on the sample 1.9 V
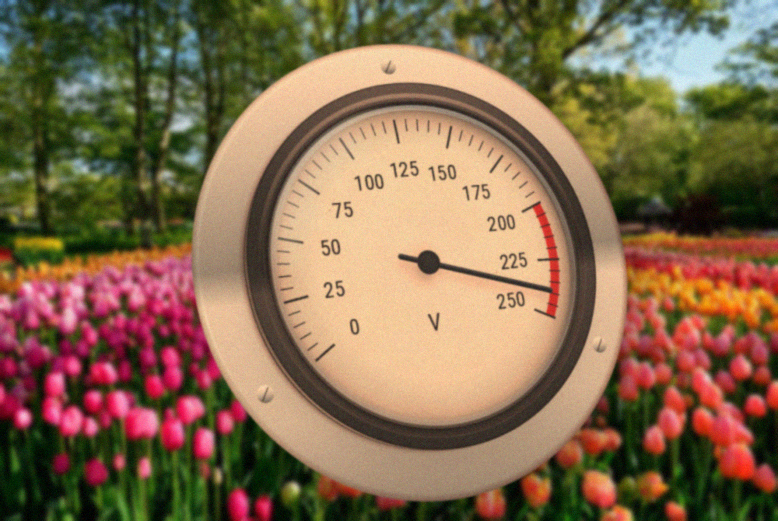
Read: 240 V
